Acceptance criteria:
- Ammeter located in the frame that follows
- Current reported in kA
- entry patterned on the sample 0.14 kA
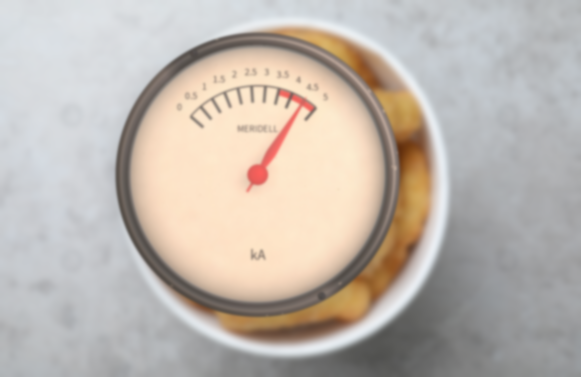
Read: 4.5 kA
